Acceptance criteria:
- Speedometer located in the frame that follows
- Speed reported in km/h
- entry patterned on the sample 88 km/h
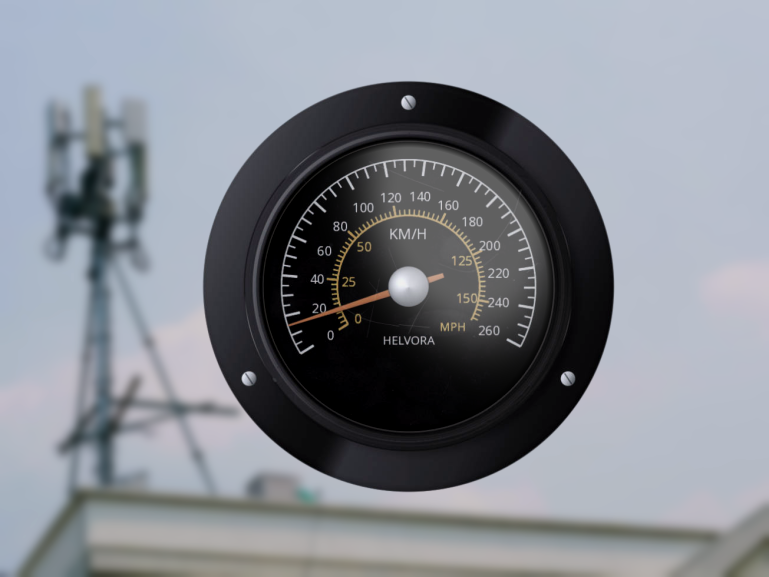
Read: 15 km/h
